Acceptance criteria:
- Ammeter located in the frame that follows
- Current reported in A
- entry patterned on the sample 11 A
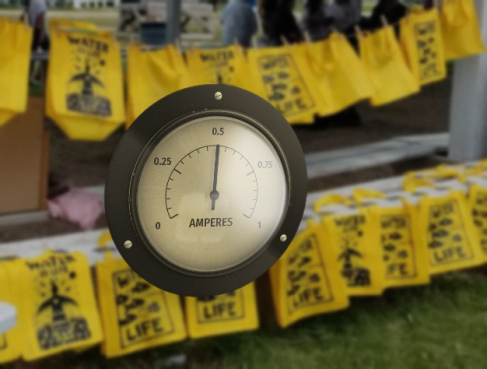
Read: 0.5 A
